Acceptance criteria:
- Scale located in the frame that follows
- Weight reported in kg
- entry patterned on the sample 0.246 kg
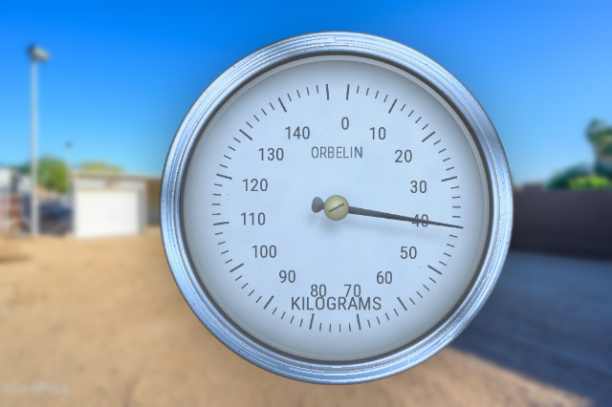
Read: 40 kg
